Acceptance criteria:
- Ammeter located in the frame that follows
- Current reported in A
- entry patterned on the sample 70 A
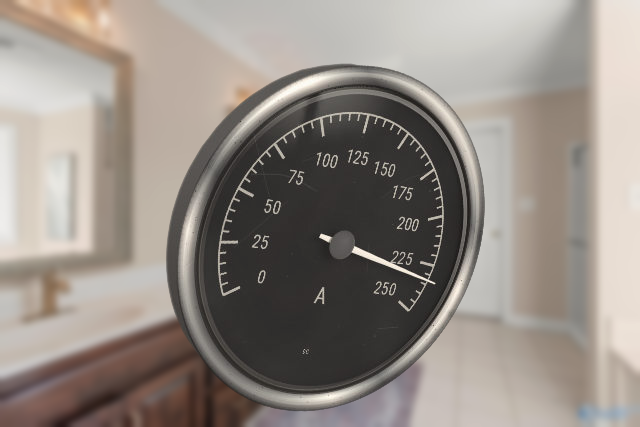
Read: 232.5 A
